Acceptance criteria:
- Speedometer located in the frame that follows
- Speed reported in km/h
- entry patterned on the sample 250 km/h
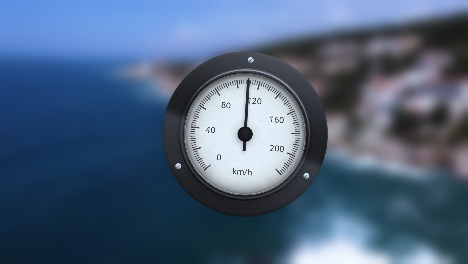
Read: 110 km/h
